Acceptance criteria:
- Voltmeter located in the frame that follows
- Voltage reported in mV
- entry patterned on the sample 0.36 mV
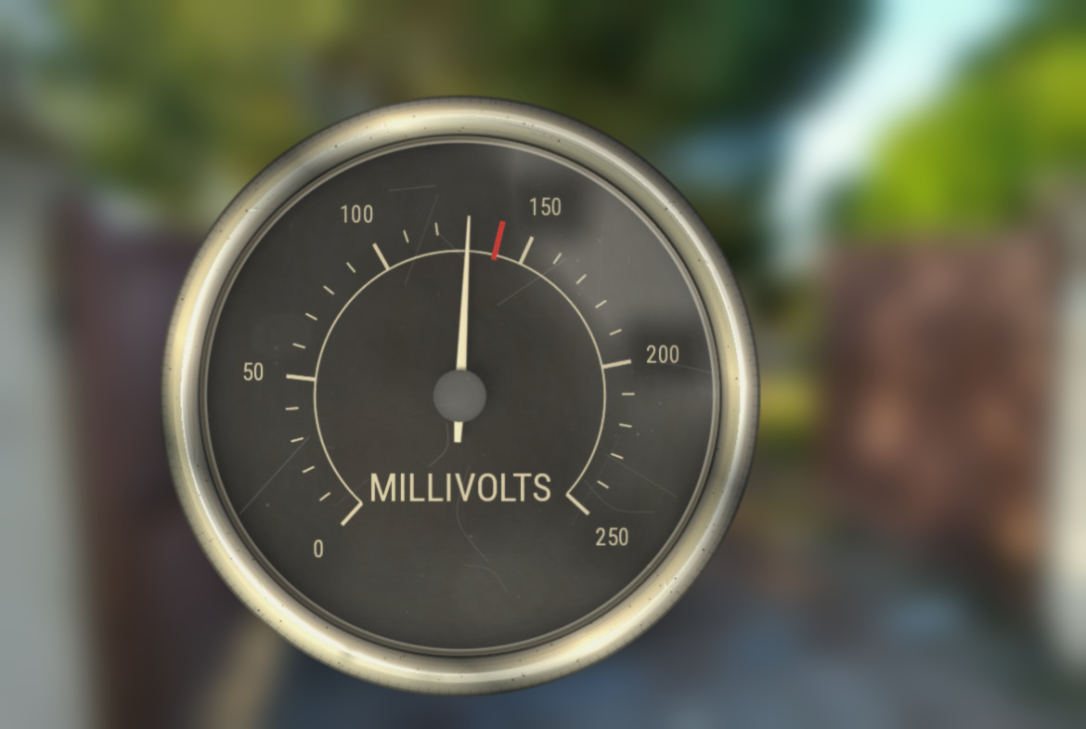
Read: 130 mV
